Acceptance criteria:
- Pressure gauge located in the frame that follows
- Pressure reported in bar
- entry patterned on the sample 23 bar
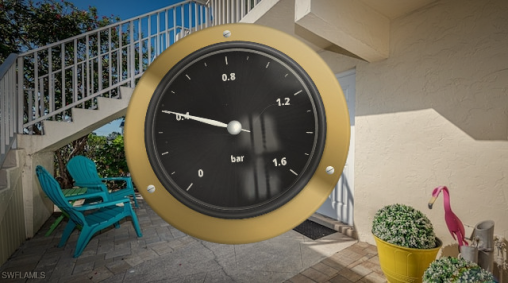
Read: 0.4 bar
